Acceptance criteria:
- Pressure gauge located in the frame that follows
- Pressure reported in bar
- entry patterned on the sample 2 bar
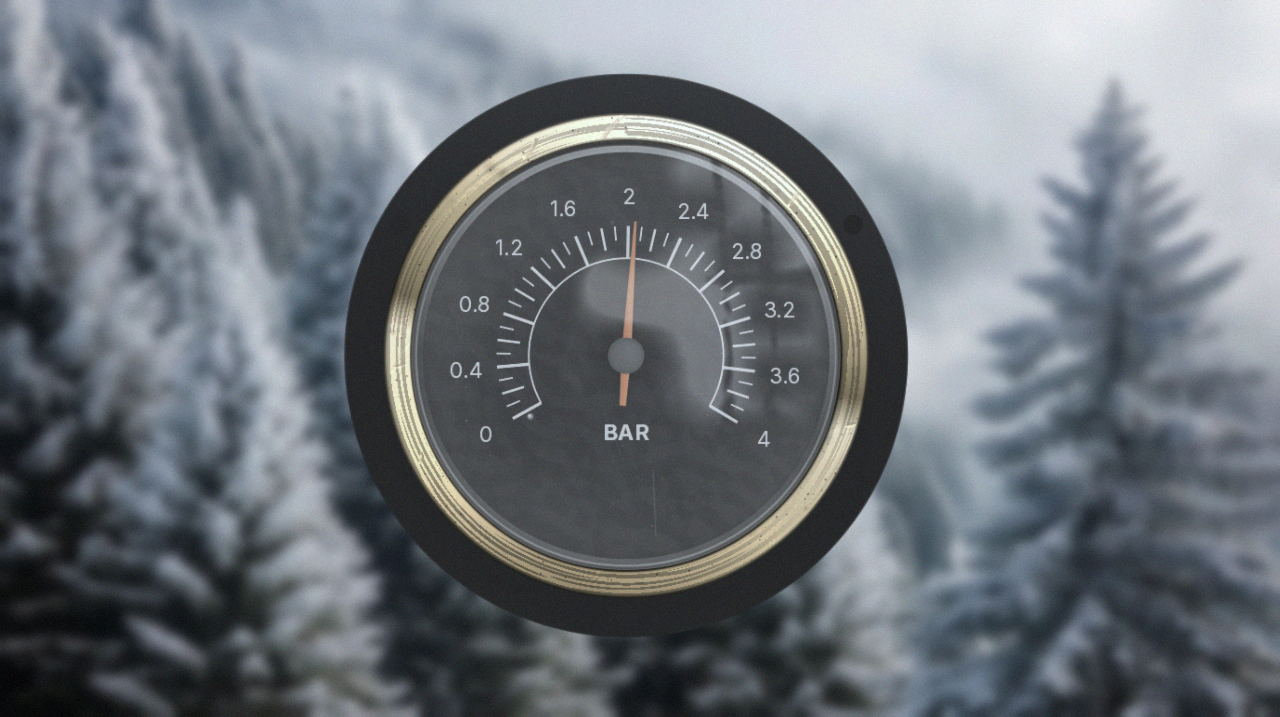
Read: 2.05 bar
